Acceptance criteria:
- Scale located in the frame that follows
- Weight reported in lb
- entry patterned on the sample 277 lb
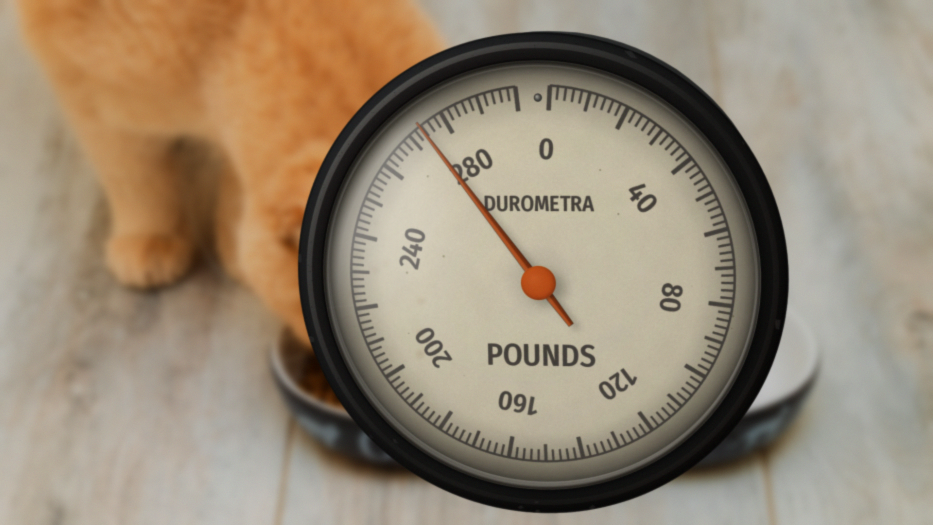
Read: 274 lb
